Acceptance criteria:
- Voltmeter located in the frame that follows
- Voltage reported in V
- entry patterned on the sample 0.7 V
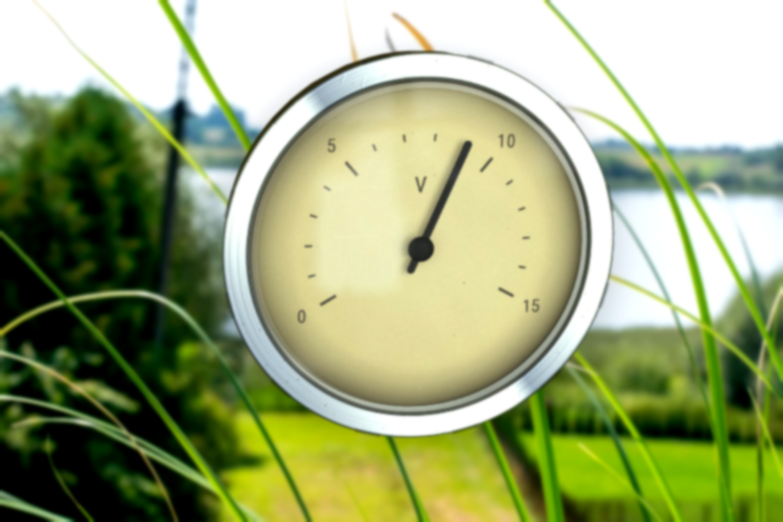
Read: 9 V
